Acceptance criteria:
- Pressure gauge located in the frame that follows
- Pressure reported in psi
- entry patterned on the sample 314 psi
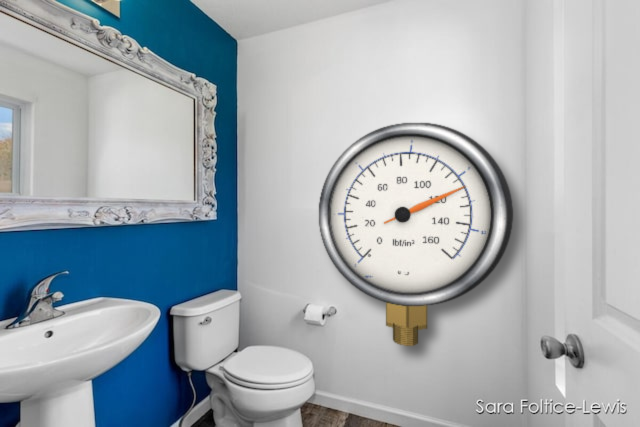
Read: 120 psi
